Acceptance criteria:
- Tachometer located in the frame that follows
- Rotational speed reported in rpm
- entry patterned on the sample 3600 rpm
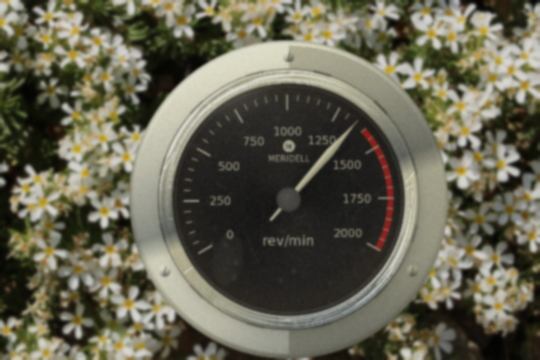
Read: 1350 rpm
